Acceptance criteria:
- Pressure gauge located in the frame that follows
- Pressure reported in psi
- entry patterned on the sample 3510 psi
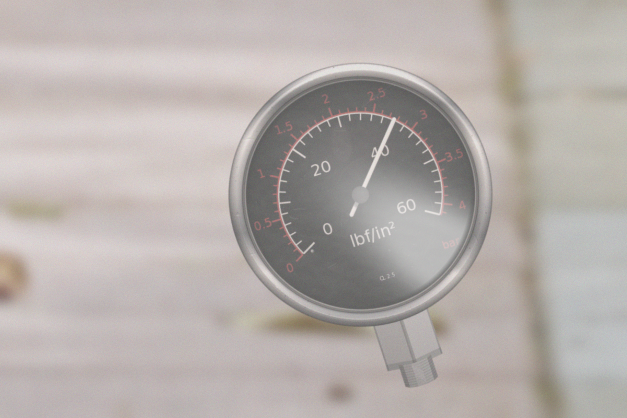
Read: 40 psi
